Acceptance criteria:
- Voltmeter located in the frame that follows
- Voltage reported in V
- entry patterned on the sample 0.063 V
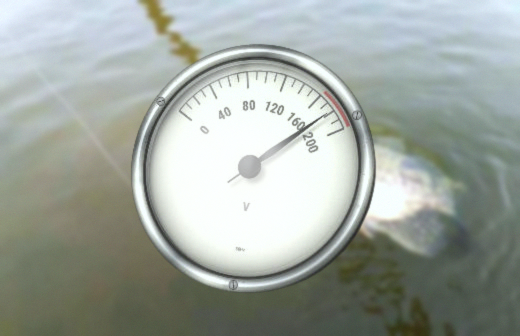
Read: 180 V
